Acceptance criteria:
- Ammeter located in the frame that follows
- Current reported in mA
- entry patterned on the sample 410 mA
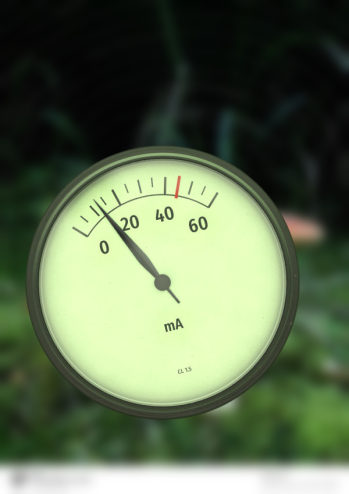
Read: 12.5 mA
